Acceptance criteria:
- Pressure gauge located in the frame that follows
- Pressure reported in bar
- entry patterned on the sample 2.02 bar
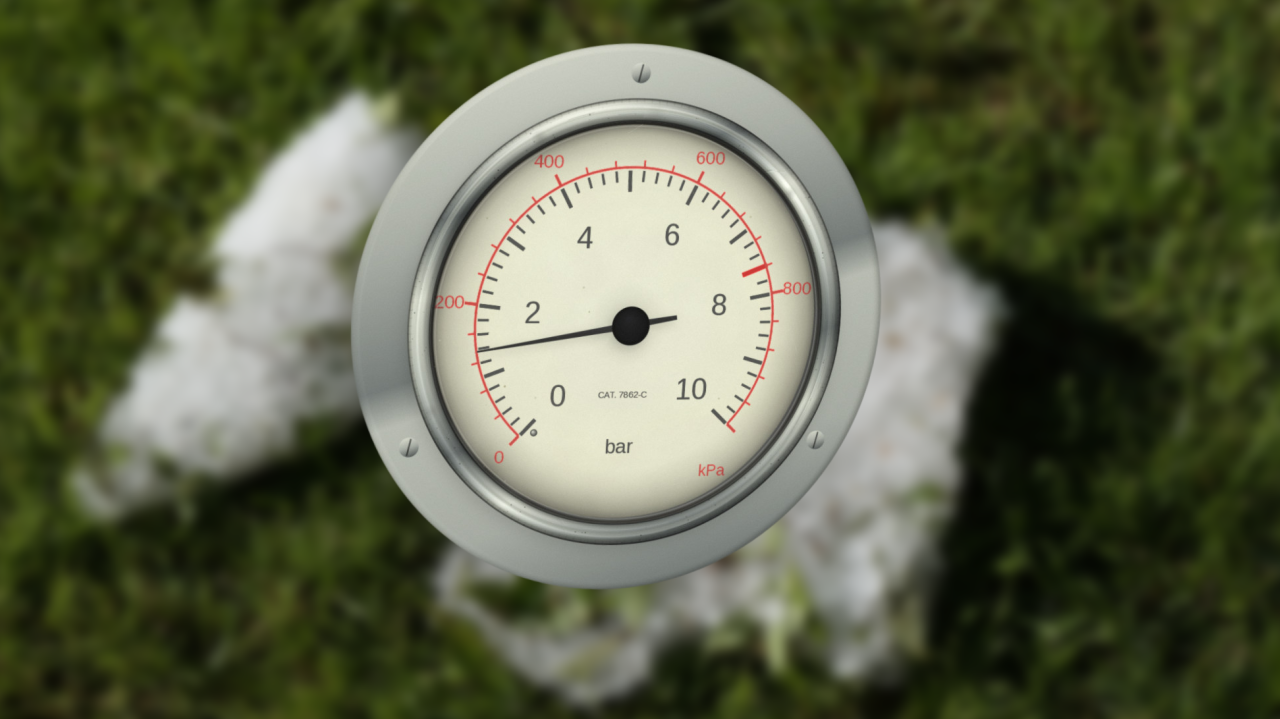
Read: 1.4 bar
